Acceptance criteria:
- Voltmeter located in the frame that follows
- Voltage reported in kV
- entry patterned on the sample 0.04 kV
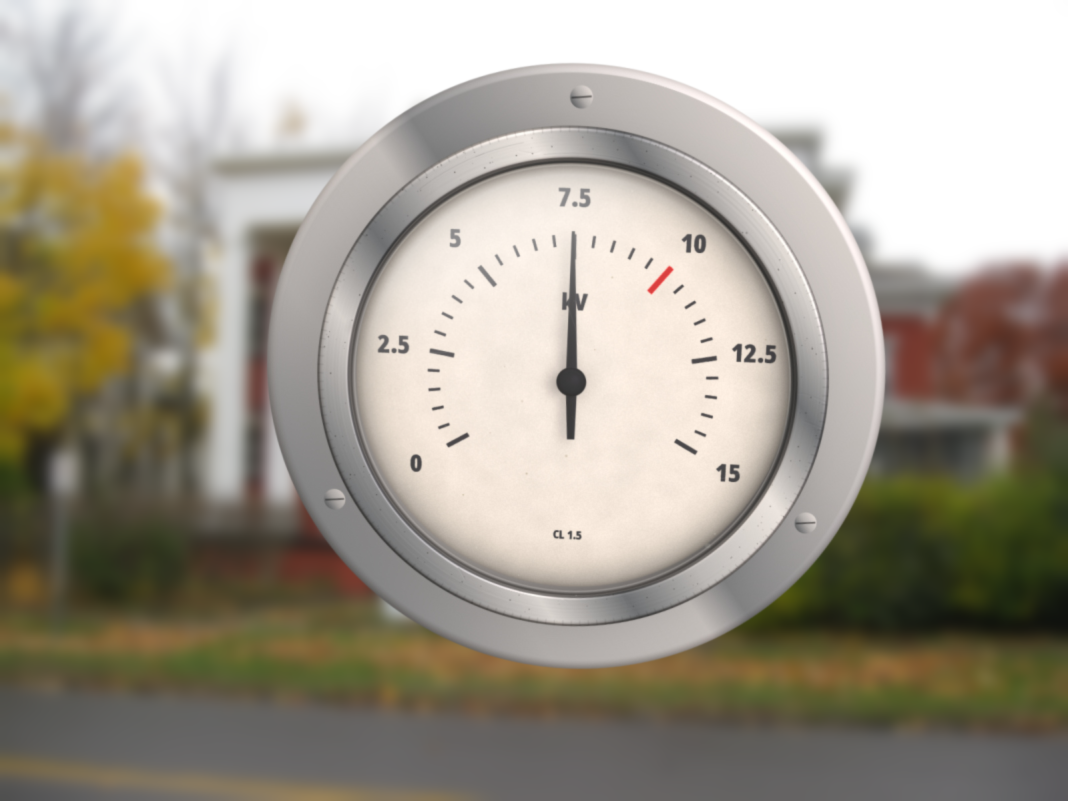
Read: 7.5 kV
